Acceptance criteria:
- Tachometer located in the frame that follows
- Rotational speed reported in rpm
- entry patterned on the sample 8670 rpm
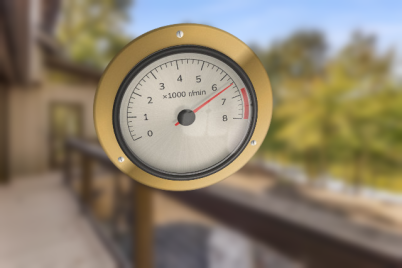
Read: 6400 rpm
